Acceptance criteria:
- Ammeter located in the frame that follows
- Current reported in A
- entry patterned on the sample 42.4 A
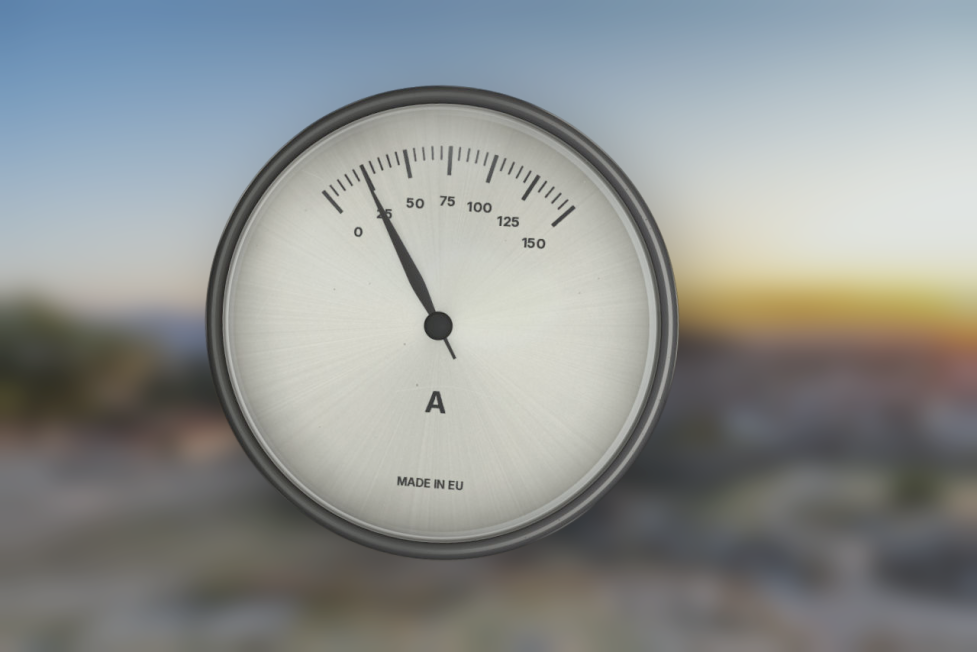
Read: 25 A
